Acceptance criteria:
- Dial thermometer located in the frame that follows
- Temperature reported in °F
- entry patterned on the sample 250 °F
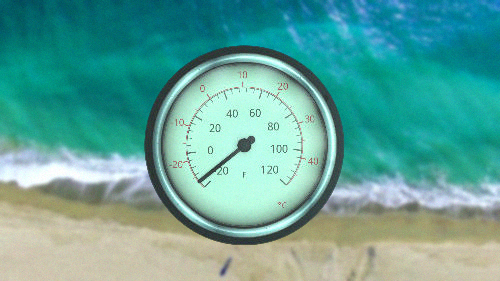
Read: -16 °F
